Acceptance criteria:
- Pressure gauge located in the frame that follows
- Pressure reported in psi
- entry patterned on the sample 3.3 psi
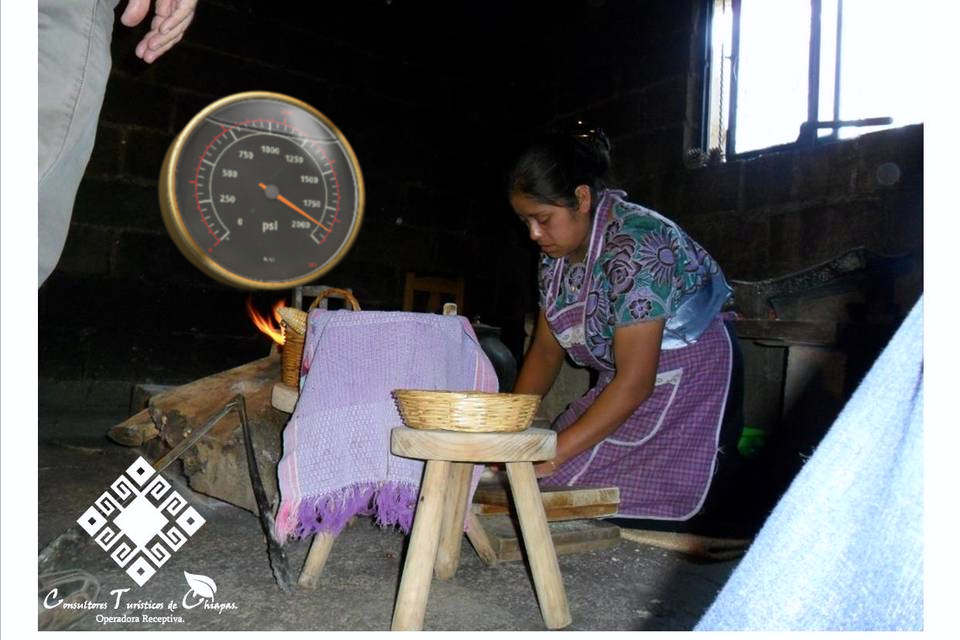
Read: 1900 psi
